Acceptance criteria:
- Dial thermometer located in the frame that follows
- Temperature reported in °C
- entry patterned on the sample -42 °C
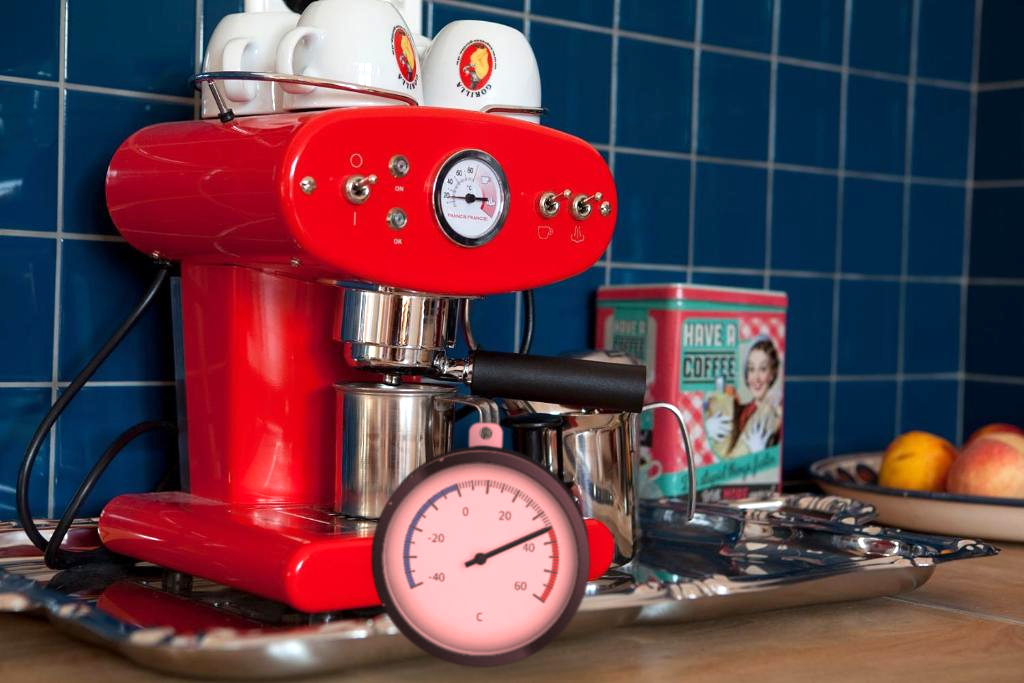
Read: 35 °C
